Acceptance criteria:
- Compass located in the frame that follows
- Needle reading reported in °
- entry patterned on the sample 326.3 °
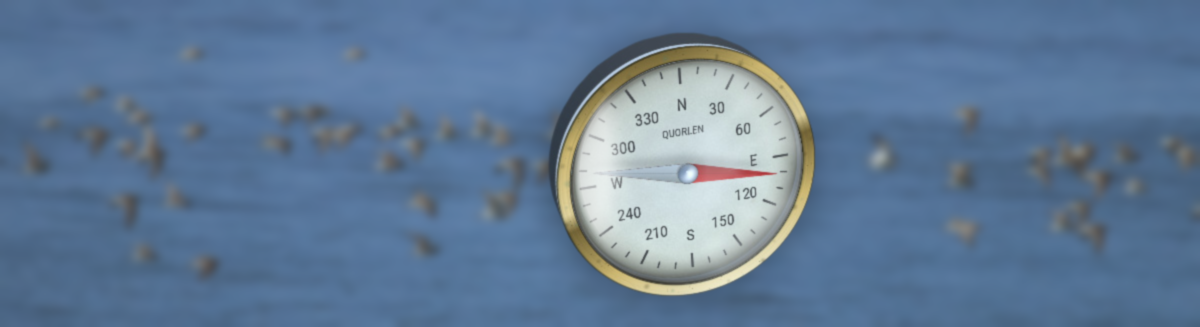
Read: 100 °
